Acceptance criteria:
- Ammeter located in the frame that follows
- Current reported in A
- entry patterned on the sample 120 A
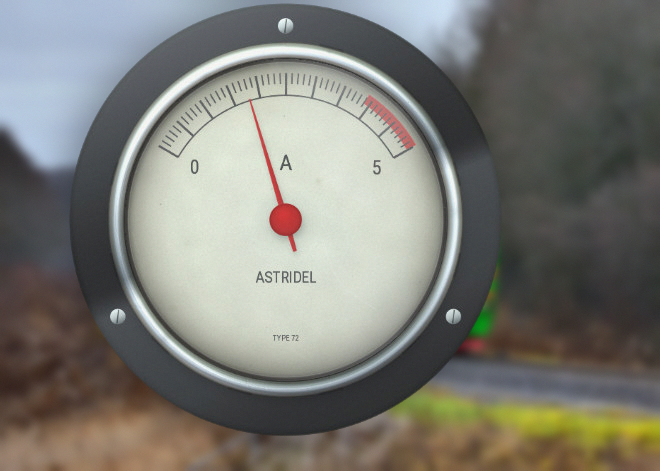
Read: 1.8 A
